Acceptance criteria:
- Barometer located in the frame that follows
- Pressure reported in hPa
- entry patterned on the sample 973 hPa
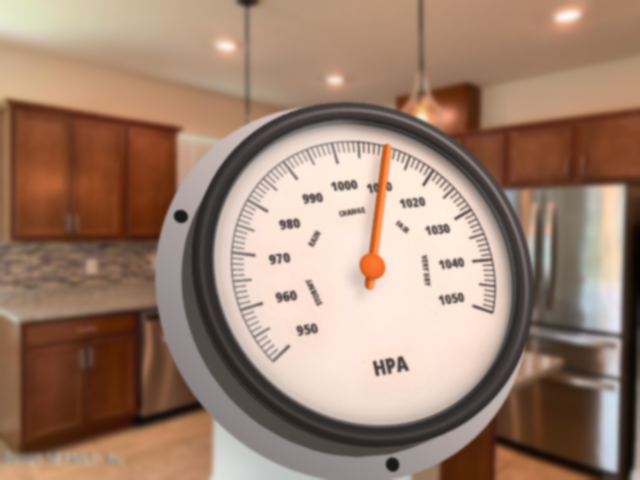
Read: 1010 hPa
